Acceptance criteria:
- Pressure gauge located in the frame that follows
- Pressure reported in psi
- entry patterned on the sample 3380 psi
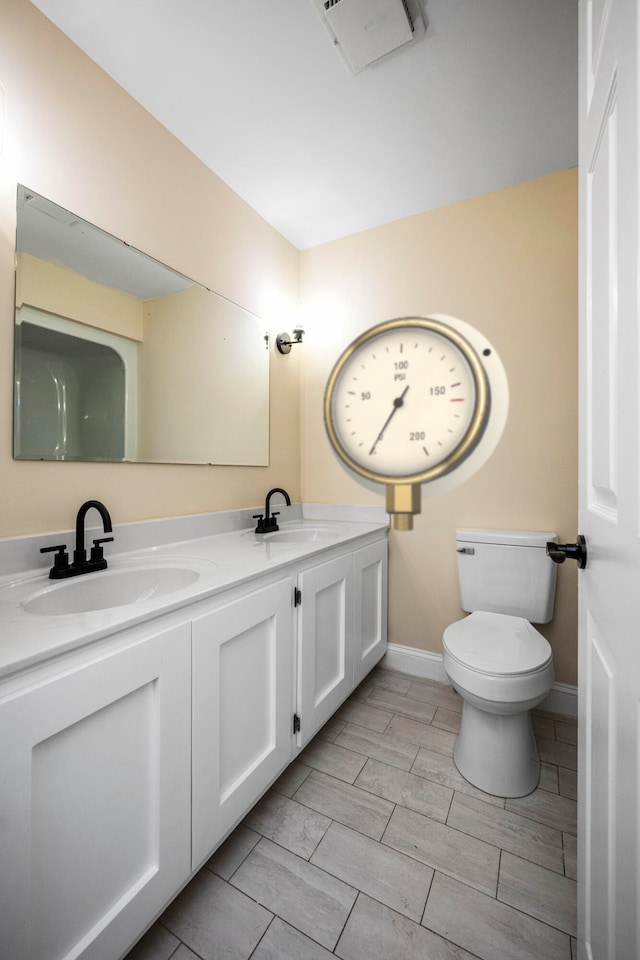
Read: 0 psi
